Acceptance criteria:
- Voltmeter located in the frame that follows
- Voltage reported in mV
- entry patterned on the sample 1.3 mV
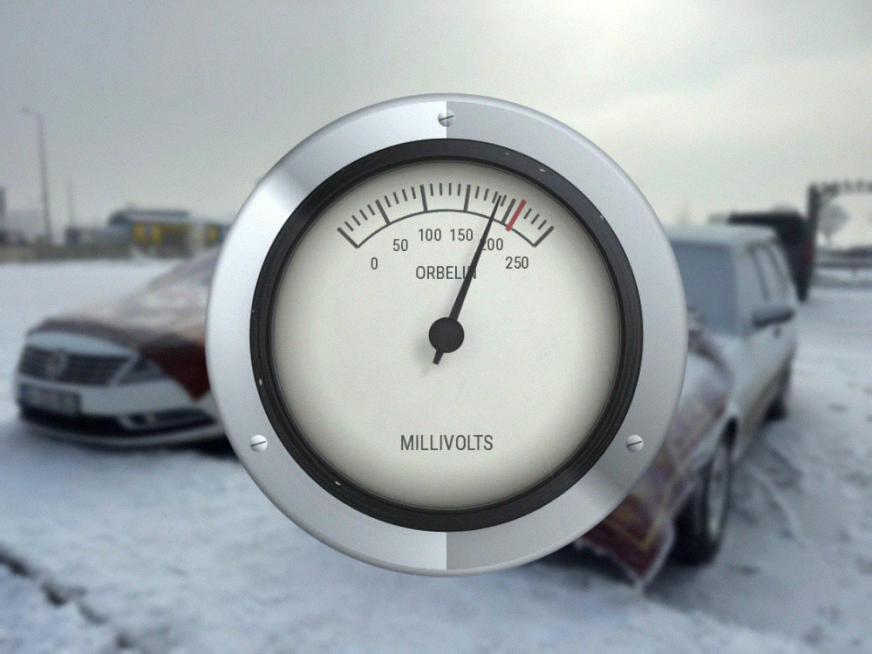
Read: 185 mV
